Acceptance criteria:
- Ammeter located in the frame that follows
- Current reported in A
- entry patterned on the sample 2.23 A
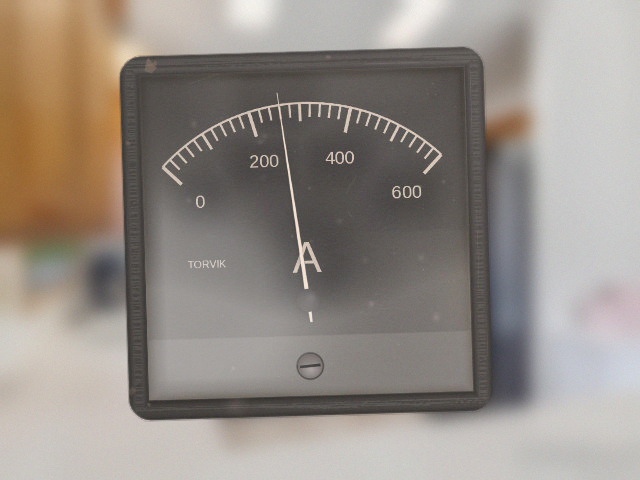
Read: 260 A
